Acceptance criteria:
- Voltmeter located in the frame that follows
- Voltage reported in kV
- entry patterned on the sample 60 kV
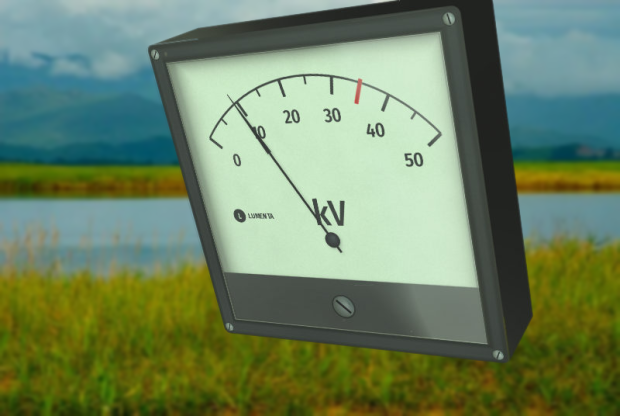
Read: 10 kV
